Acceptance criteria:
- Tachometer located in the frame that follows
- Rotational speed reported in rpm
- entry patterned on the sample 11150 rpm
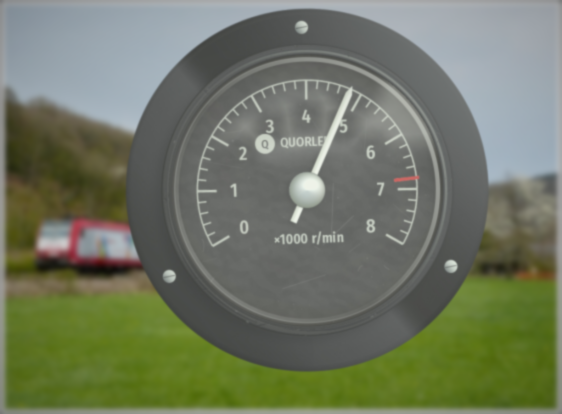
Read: 4800 rpm
